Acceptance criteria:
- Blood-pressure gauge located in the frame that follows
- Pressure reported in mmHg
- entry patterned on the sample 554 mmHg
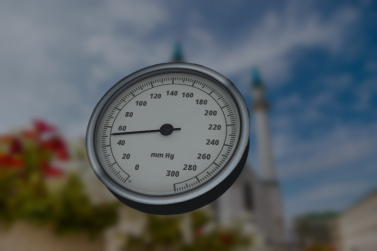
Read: 50 mmHg
